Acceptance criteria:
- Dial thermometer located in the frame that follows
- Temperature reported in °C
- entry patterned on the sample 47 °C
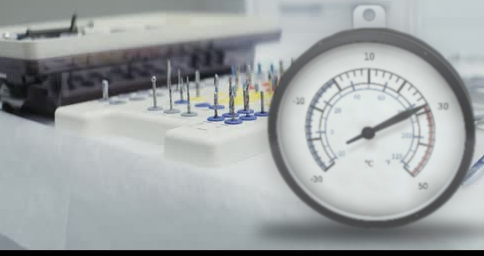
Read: 28 °C
